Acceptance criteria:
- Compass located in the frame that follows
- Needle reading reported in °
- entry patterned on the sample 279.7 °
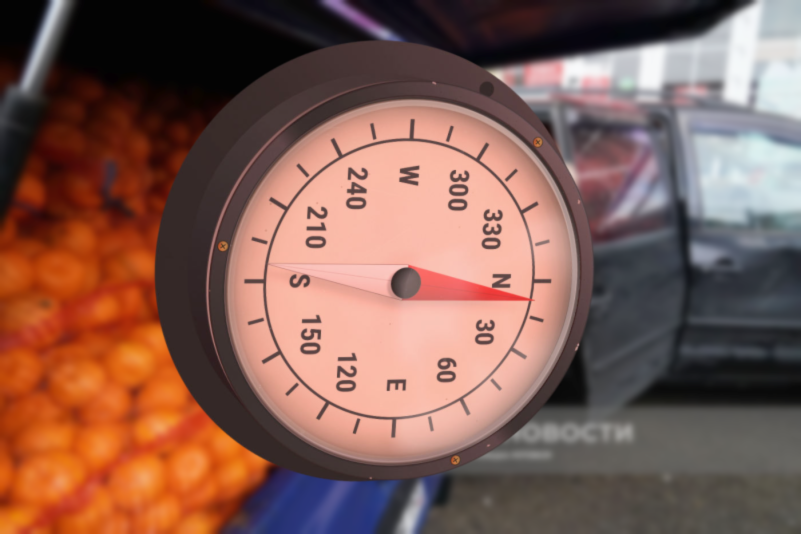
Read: 7.5 °
